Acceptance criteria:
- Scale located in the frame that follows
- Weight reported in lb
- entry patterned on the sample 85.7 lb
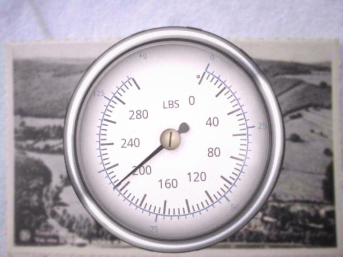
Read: 204 lb
